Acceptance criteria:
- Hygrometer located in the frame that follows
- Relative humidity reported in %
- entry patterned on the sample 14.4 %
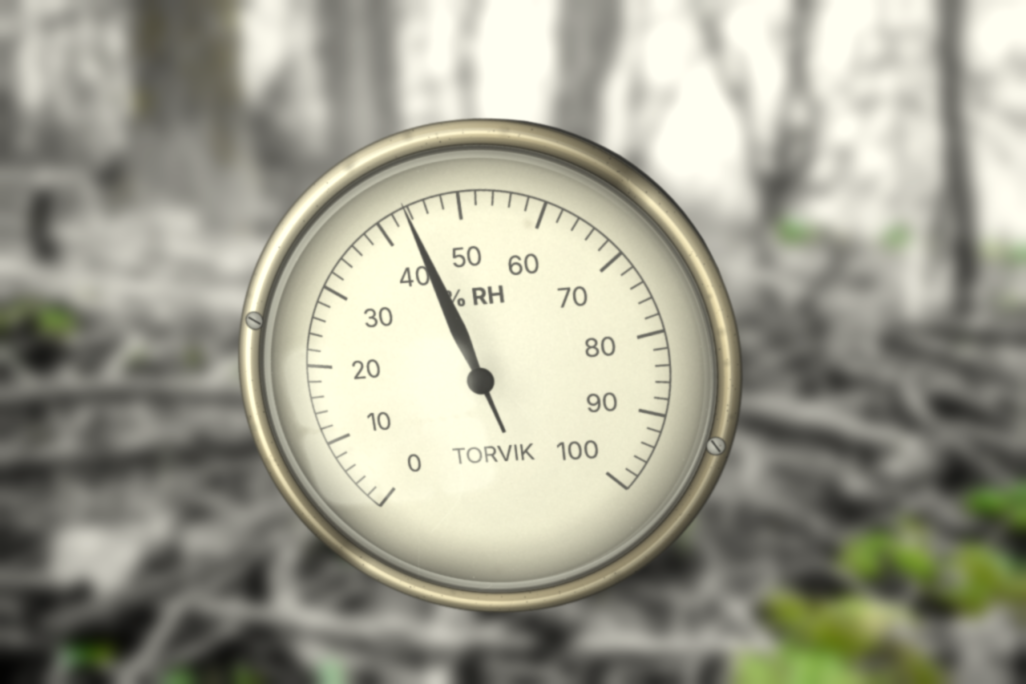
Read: 44 %
